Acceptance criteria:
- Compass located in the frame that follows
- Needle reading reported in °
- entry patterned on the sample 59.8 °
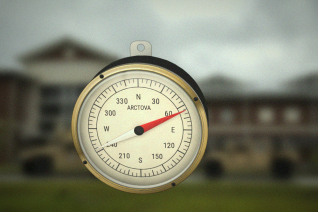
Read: 65 °
